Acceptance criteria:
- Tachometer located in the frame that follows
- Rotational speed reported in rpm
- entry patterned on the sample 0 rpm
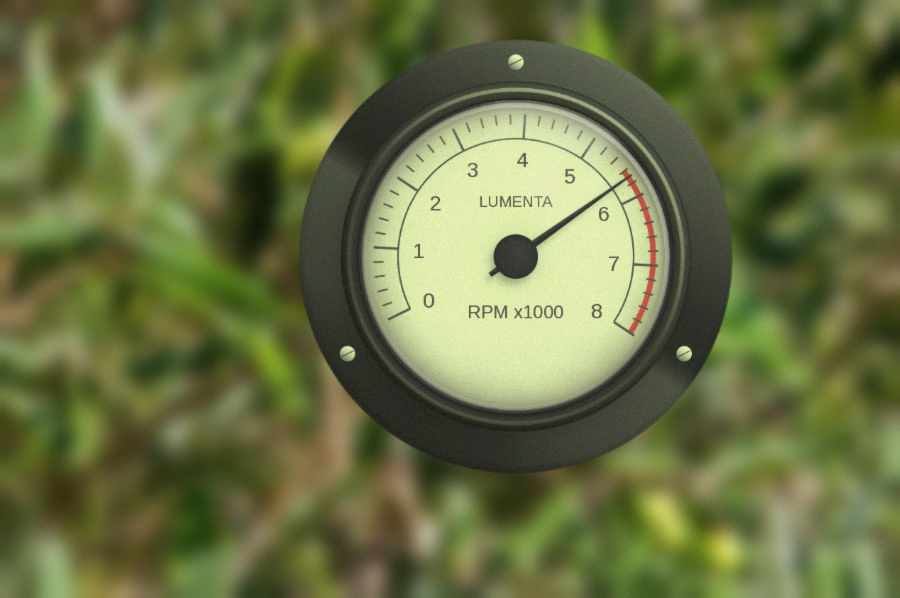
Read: 5700 rpm
